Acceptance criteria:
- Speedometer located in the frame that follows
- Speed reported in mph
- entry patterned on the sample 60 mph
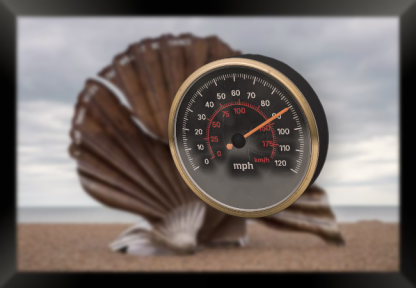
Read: 90 mph
